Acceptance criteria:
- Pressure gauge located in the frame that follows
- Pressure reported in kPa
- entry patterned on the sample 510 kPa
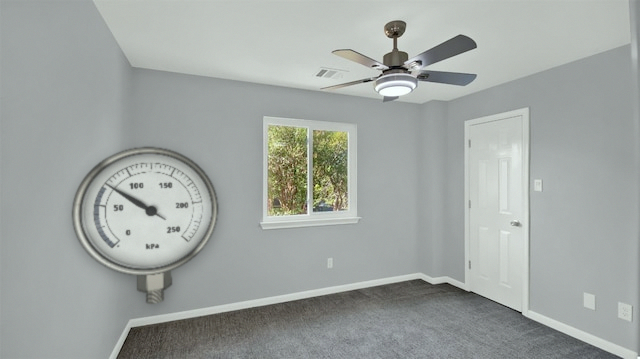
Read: 75 kPa
